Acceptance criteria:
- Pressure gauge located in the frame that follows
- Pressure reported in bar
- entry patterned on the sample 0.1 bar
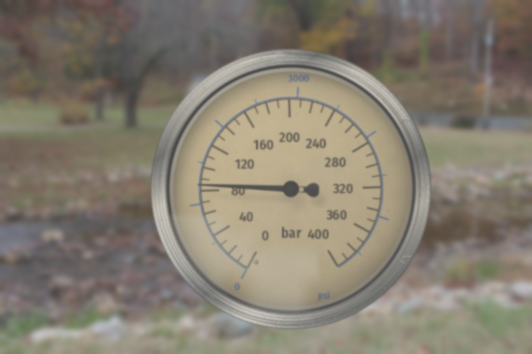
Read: 85 bar
